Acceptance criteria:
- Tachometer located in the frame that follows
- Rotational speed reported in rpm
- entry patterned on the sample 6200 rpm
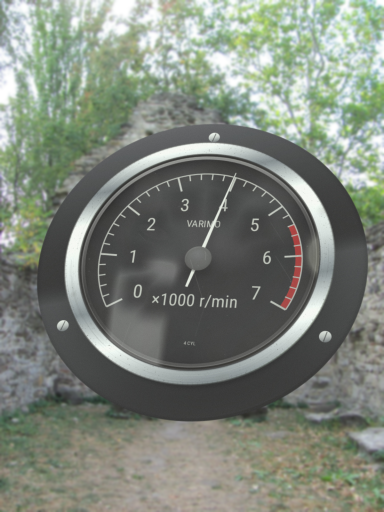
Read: 4000 rpm
